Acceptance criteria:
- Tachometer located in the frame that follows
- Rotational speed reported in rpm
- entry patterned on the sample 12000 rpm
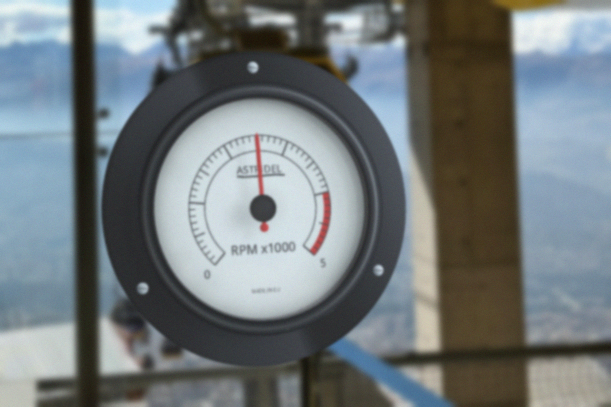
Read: 2500 rpm
